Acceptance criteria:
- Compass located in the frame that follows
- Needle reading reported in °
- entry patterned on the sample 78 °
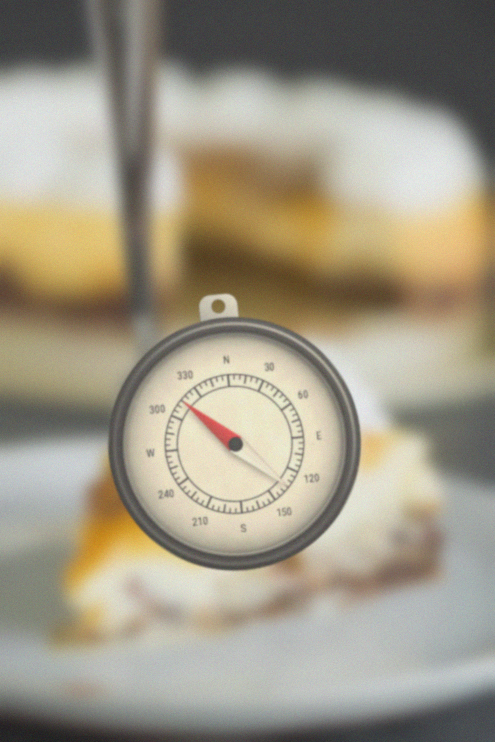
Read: 315 °
